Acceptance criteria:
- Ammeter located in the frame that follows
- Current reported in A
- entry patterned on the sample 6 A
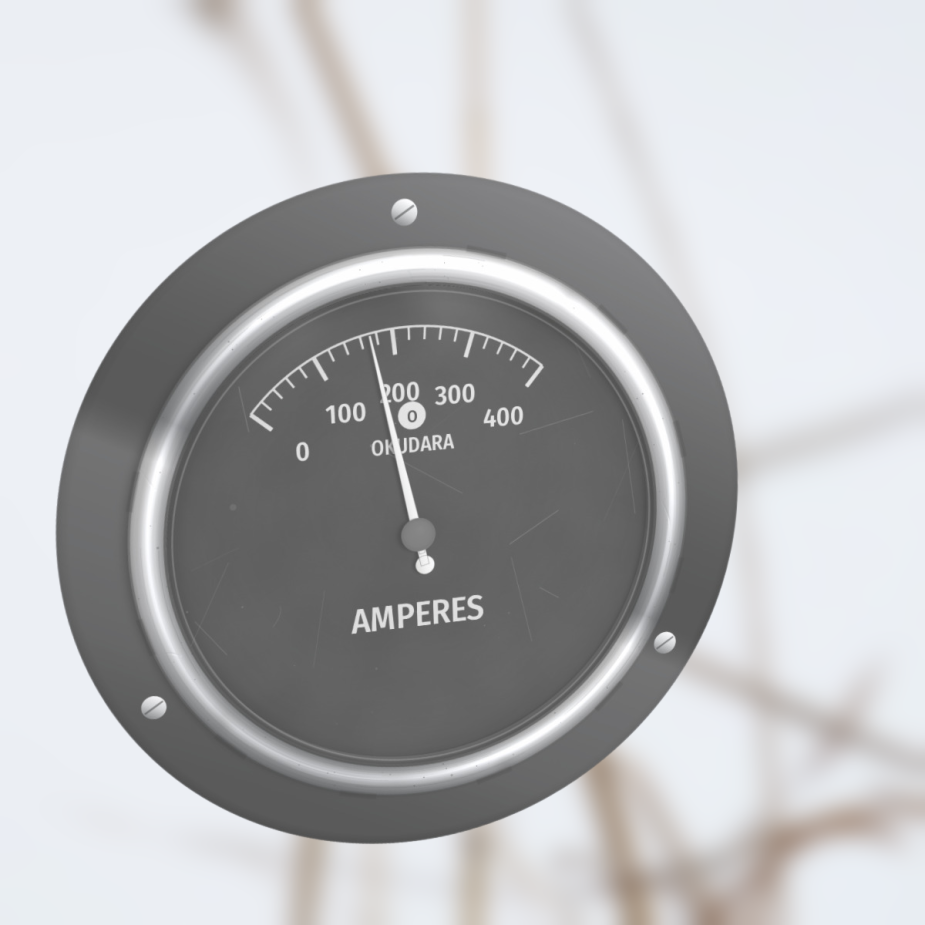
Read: 170 A
